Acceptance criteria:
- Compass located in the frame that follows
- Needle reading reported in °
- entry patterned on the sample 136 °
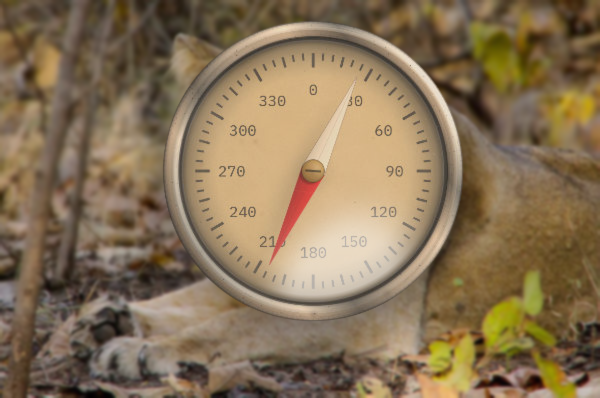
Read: 205 °
